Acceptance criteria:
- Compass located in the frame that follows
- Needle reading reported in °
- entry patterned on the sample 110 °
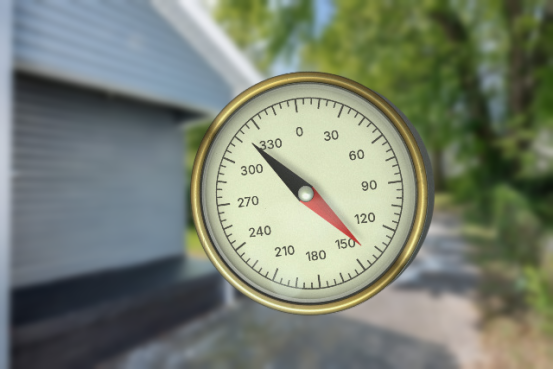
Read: 140 °
